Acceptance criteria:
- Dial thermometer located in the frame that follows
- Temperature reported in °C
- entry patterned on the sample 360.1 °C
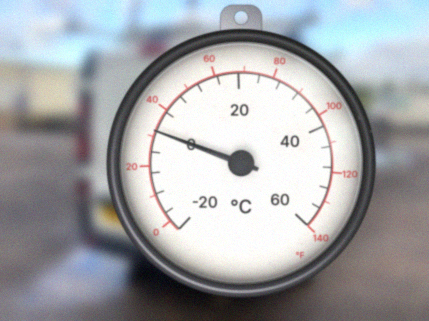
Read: 0 °C
